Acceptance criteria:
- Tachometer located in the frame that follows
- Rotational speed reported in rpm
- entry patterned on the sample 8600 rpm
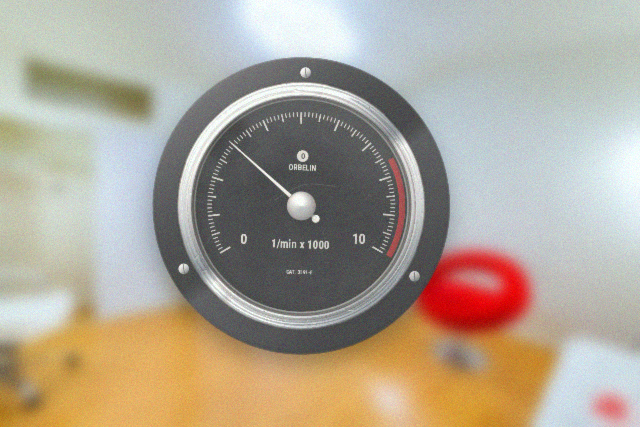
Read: 3000 rpm
